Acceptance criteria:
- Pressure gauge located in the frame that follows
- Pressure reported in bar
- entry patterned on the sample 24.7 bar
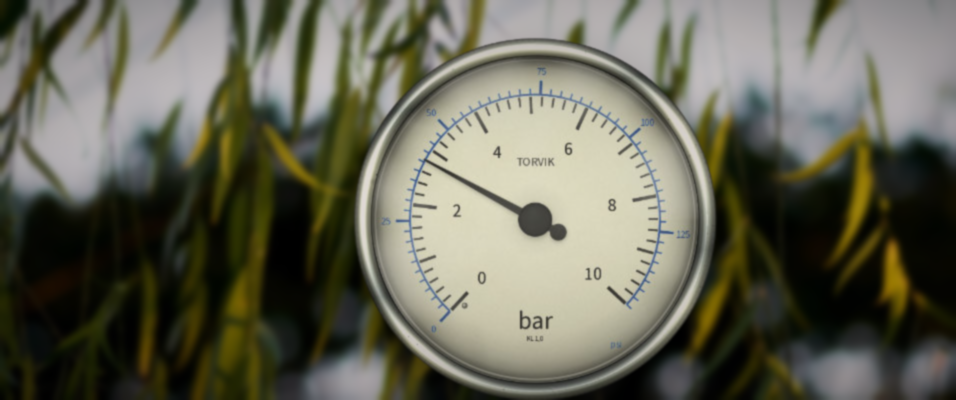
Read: 2.8 bar
